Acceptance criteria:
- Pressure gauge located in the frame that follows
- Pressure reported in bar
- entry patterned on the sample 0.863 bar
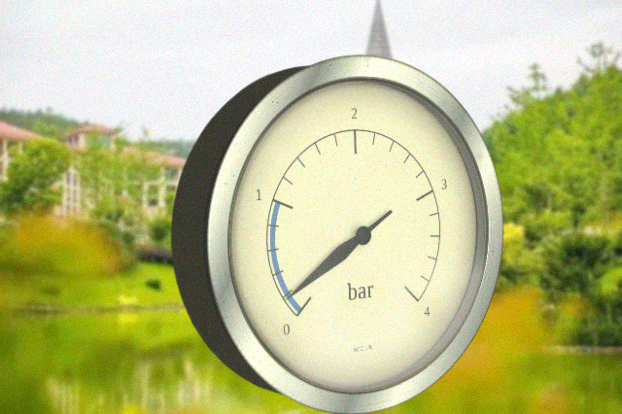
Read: 0.2 bar
